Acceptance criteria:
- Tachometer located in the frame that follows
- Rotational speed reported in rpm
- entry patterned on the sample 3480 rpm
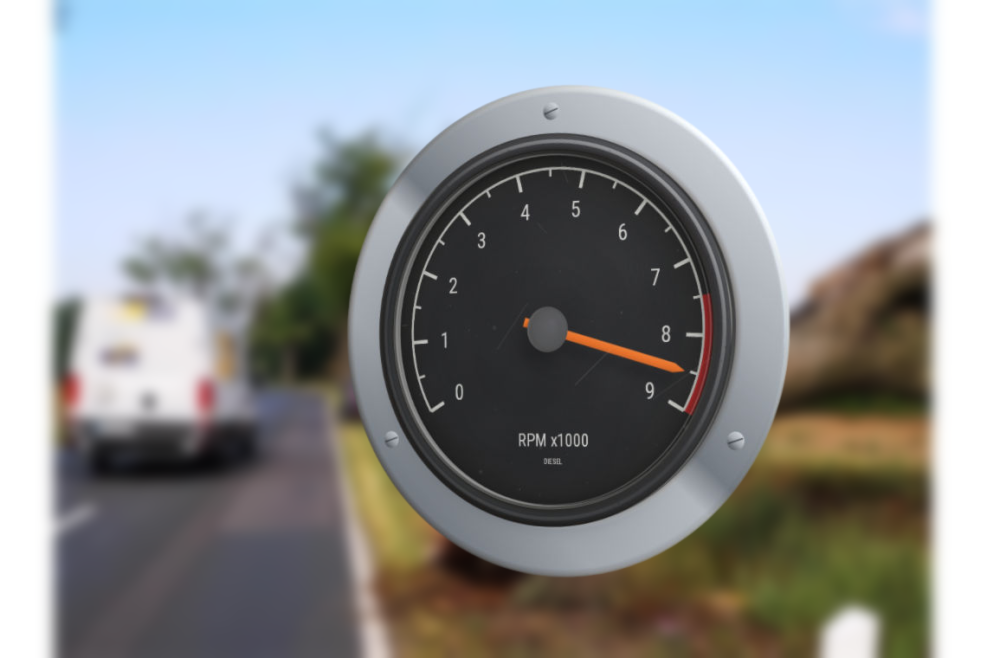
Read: 8500 rpm
